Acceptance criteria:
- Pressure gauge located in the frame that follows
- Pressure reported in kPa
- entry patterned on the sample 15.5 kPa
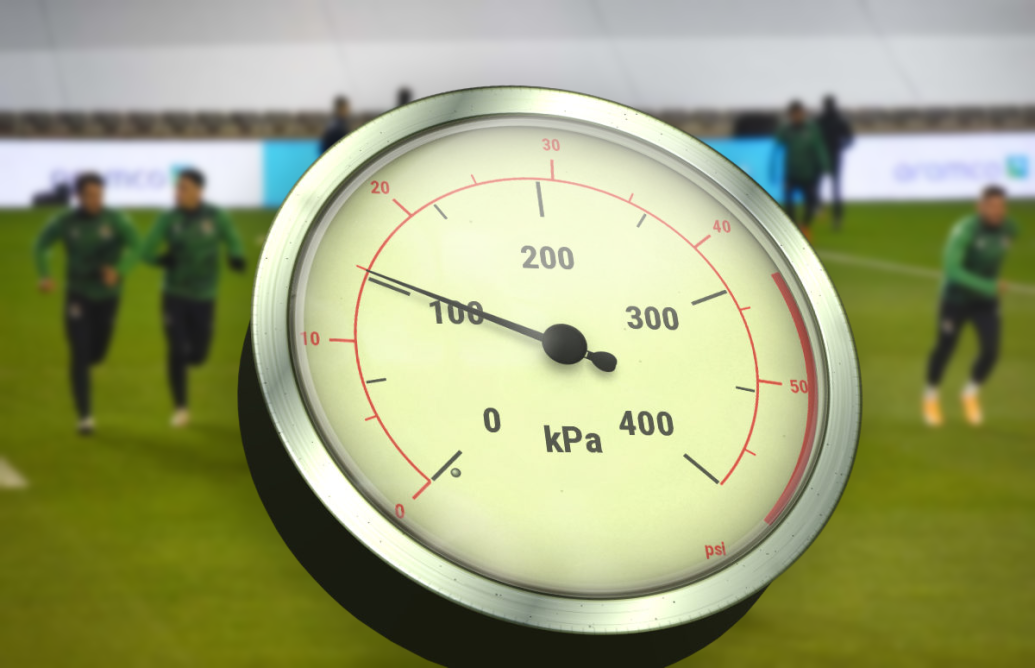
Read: 100 kPa
